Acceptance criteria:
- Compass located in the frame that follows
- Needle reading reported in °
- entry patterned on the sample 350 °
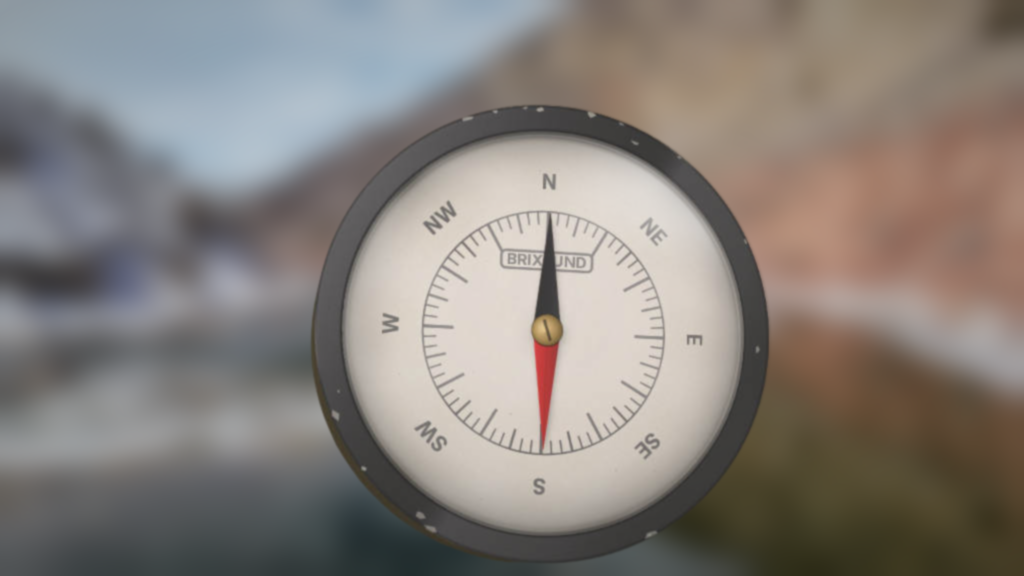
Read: 180 °
